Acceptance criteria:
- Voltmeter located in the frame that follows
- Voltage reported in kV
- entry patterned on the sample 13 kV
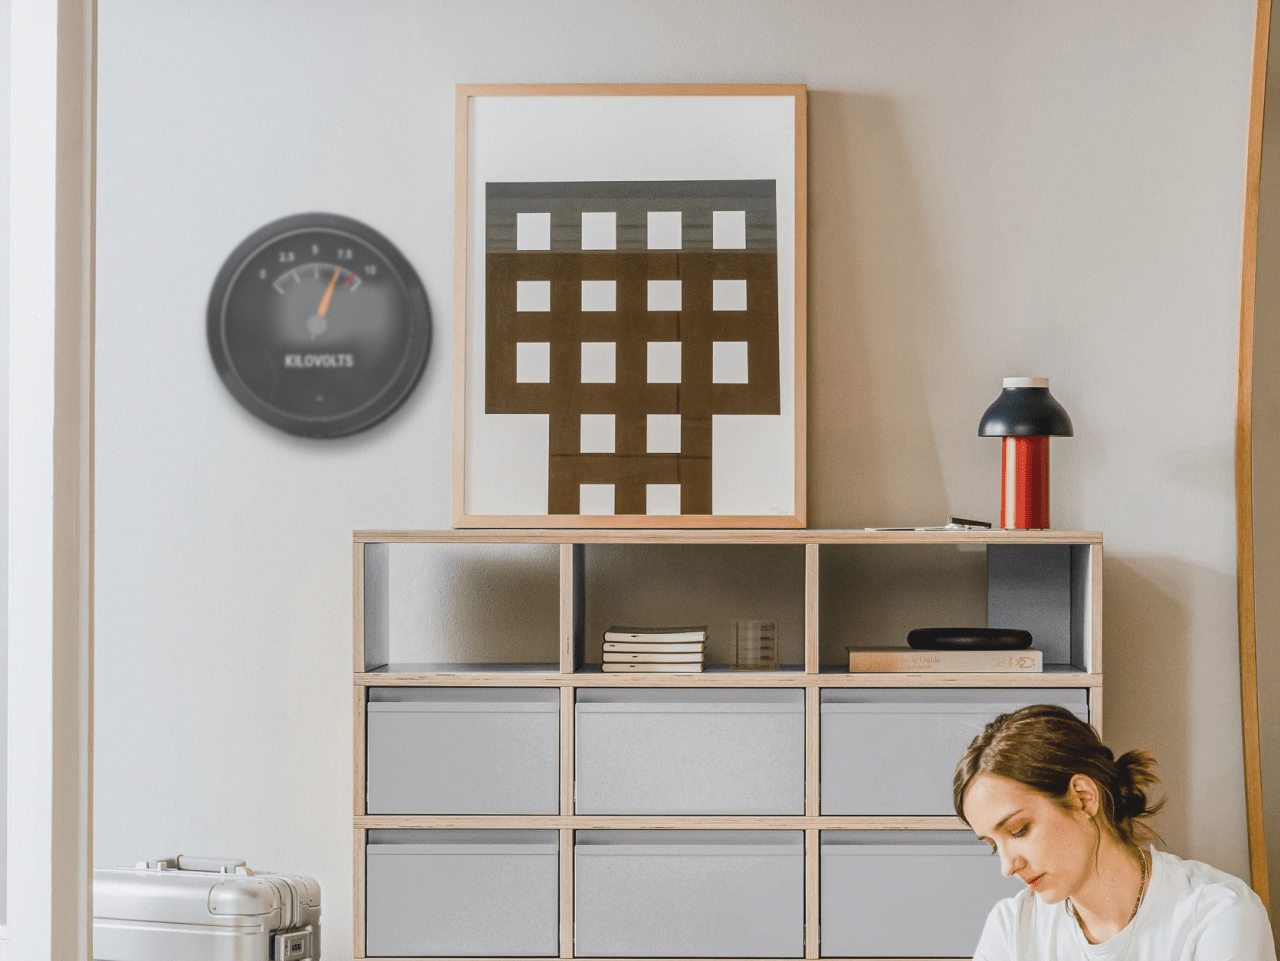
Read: 7.5 kV
